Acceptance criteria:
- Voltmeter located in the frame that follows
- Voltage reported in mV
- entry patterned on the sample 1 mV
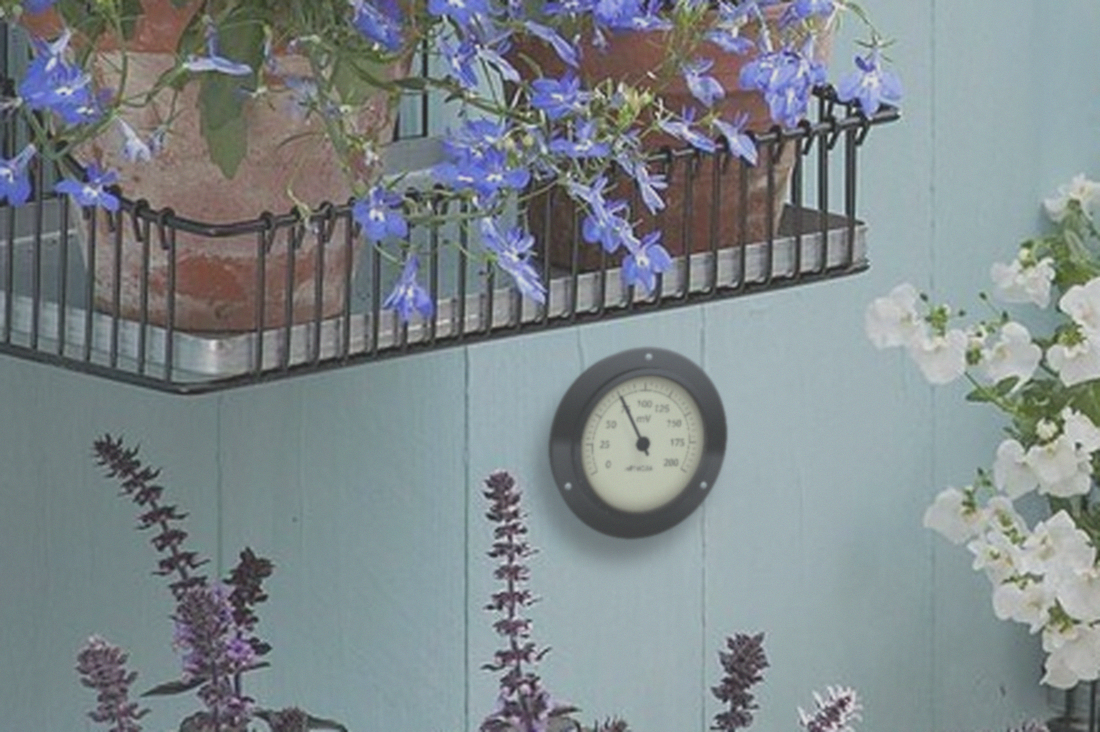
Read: 75 mV
